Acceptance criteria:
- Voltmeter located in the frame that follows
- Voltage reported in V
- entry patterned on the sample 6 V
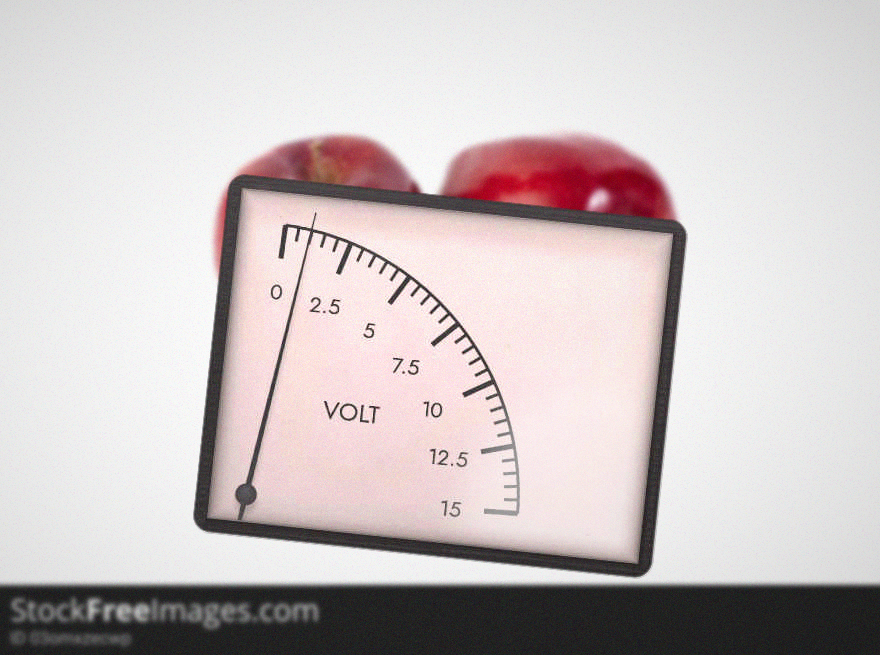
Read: 1 V
